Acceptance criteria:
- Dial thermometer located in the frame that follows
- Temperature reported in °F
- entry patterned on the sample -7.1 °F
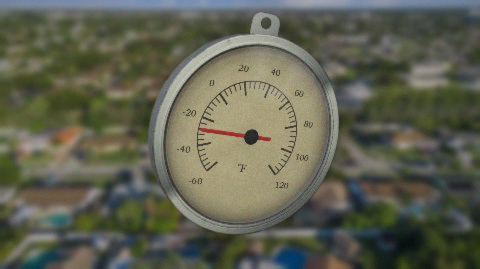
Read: -28 °F
